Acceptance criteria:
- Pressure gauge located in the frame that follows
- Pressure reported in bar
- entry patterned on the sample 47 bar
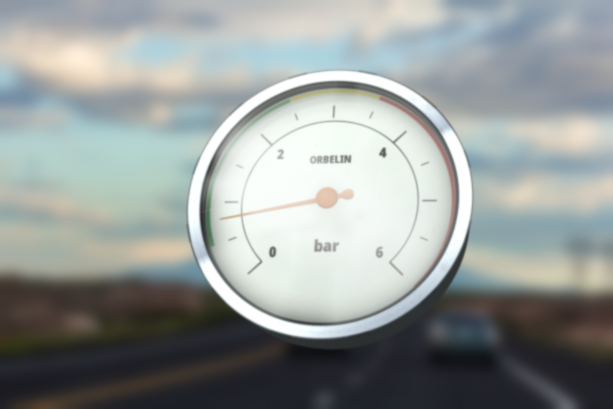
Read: 0.75 bar
